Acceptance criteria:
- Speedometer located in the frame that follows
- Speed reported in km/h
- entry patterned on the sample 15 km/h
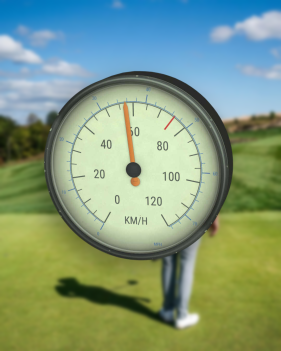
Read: 57.5 km/h
